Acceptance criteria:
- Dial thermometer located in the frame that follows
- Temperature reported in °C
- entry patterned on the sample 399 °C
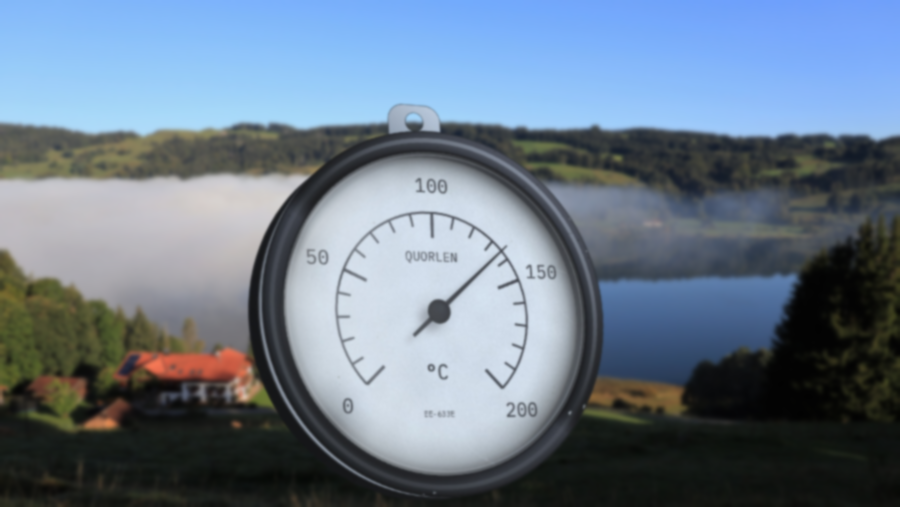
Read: 135 °C
